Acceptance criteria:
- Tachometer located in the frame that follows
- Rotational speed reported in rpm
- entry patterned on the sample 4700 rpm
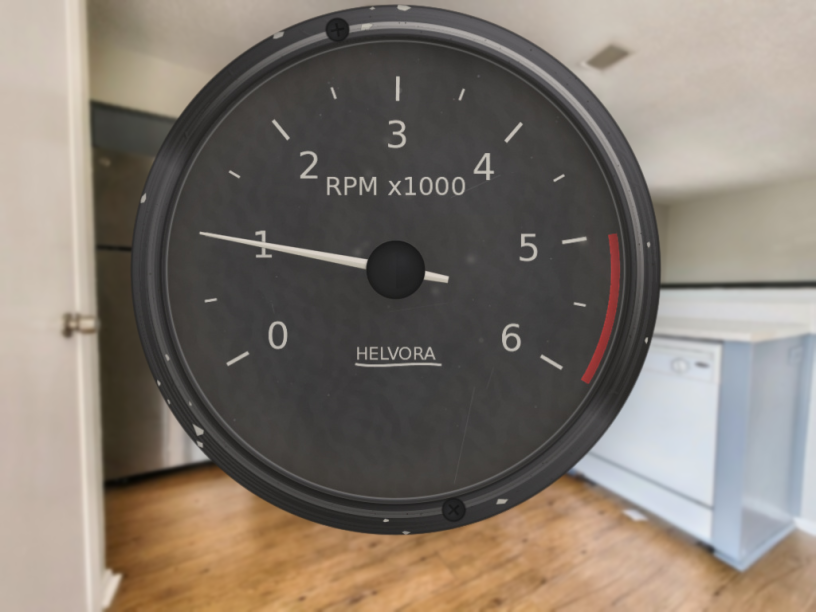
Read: 1000 rpm
